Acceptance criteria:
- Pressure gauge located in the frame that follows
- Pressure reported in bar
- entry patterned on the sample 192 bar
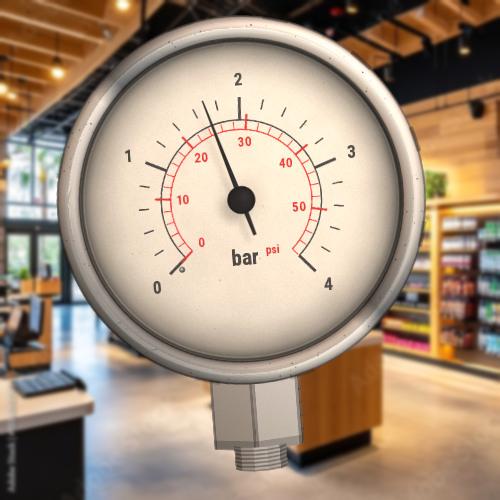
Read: 1.7 bar
